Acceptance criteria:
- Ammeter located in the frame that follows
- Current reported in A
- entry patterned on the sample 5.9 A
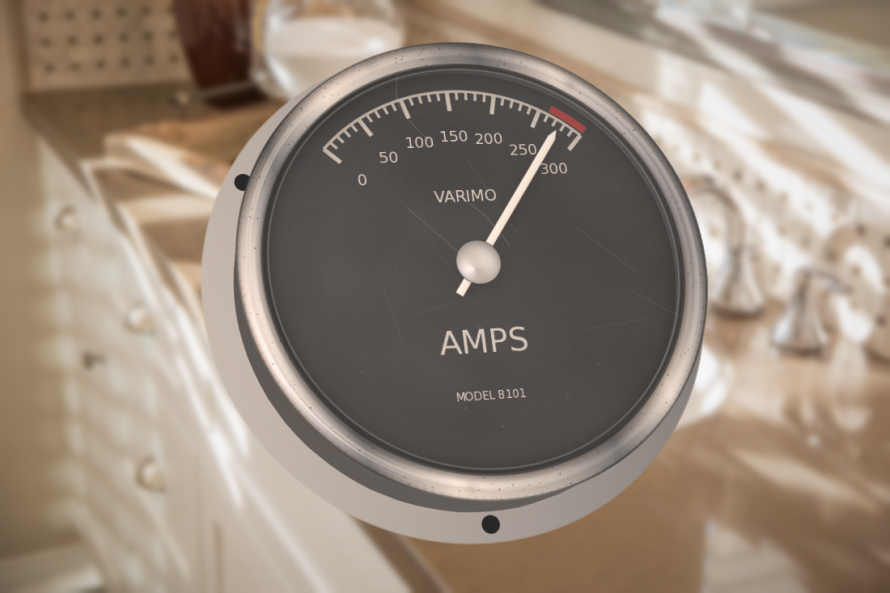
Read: 275 A
